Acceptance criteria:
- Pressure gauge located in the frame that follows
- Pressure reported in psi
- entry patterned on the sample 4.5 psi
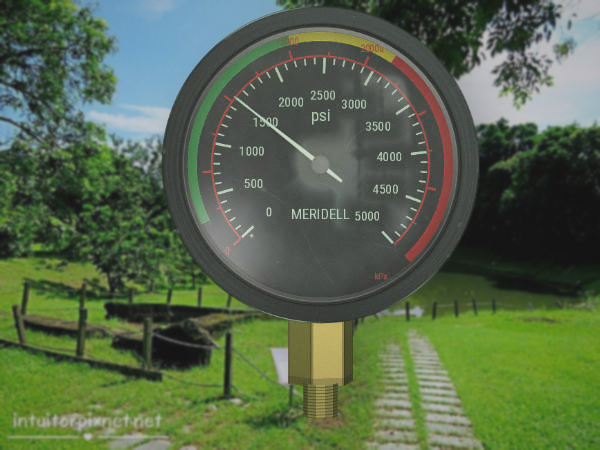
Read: 1500 psi
